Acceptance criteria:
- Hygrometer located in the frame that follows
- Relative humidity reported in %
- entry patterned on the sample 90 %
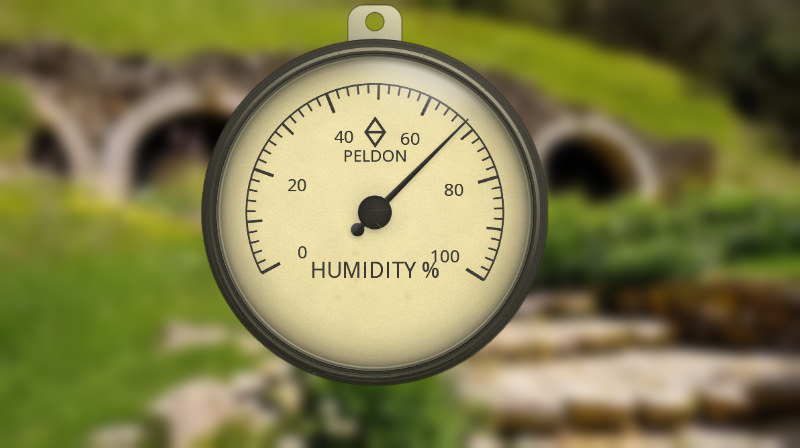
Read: 68 %
